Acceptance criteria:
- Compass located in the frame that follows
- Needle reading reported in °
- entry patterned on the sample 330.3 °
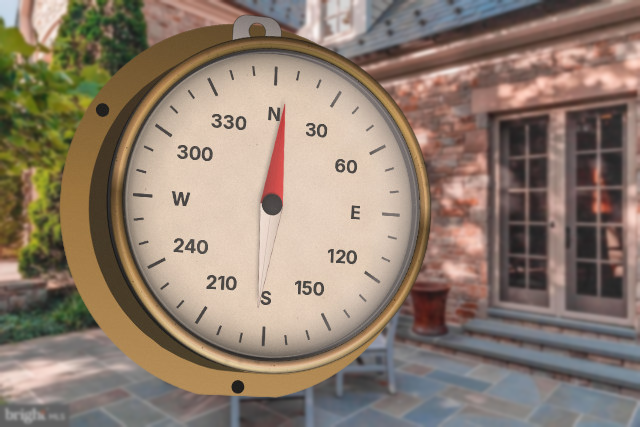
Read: 5 °
